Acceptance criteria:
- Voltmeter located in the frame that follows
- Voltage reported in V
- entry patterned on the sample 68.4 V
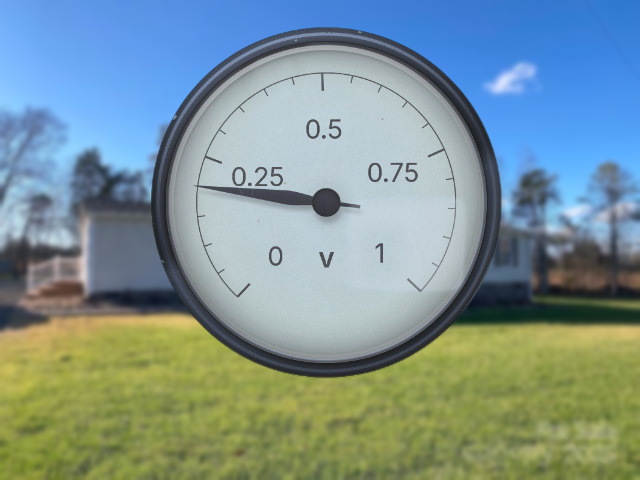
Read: 0.2 V
